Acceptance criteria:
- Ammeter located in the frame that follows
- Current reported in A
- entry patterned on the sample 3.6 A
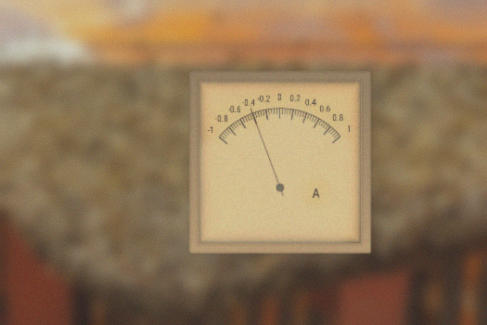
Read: -0.4 A
